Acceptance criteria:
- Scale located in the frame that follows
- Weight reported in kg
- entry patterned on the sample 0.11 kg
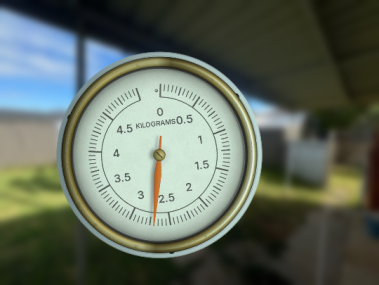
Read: 2.7 kg
